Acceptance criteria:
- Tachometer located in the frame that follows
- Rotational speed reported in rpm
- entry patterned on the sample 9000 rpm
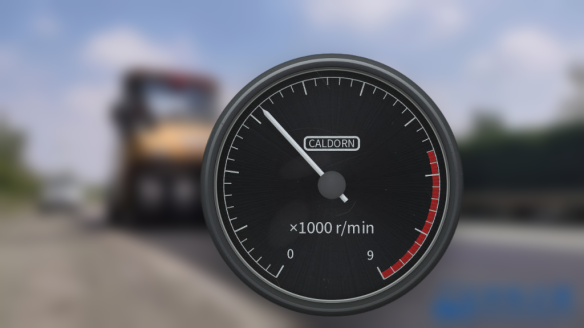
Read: 3200 rpm
